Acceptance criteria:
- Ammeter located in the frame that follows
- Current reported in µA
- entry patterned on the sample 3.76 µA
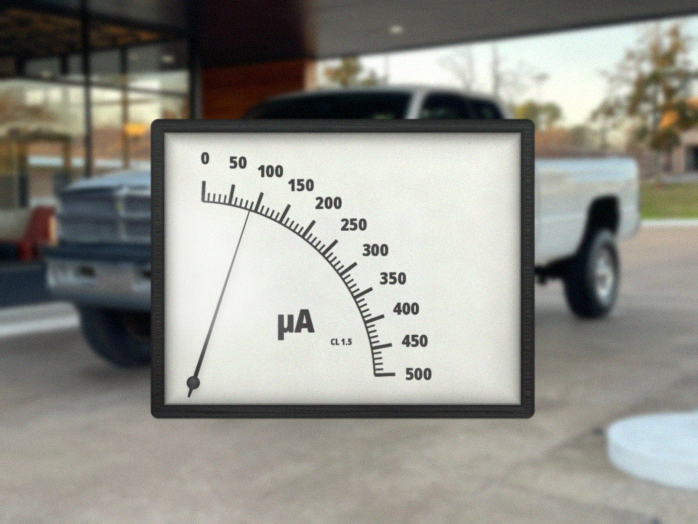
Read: 90 µA
